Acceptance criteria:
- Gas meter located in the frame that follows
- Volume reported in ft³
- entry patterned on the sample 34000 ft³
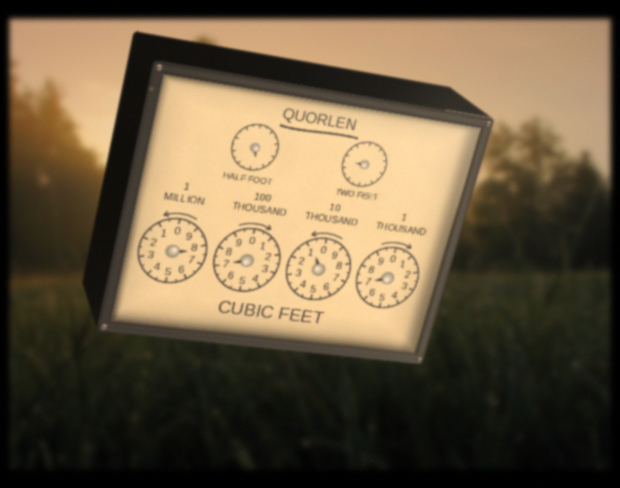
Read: 770700 ft³
